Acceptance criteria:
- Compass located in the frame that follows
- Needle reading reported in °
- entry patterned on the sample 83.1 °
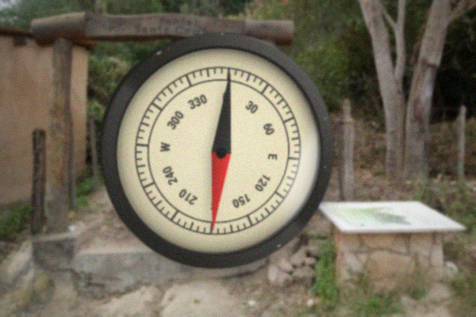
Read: 180 °
